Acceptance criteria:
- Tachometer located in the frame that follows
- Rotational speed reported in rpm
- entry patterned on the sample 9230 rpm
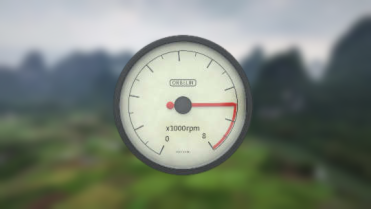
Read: 6500 rpm
